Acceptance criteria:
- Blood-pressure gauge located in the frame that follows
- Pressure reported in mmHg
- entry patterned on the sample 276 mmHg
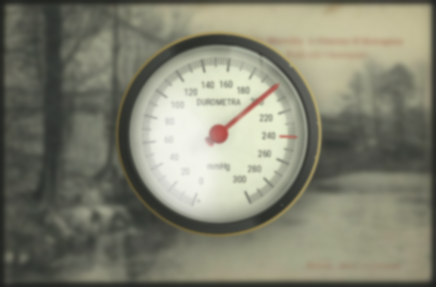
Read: 200 mmHg
